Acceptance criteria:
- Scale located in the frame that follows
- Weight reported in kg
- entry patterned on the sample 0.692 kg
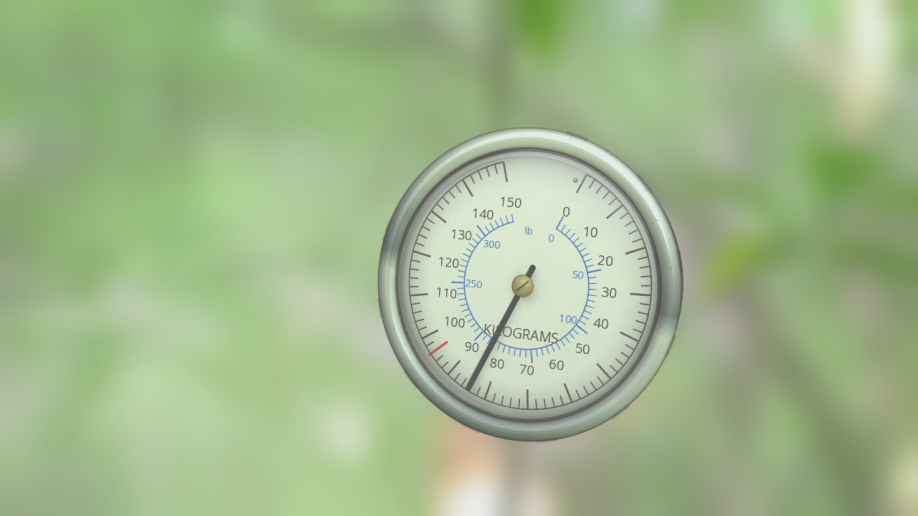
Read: 84 kg
